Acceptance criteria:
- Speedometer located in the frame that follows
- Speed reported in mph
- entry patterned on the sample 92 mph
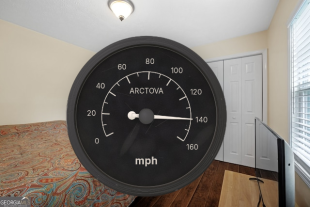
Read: 140 mph
